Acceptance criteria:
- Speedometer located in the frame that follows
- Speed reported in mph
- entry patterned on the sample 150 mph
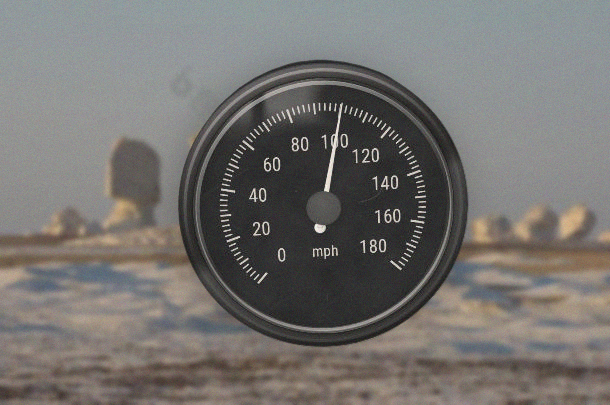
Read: 100 mph
